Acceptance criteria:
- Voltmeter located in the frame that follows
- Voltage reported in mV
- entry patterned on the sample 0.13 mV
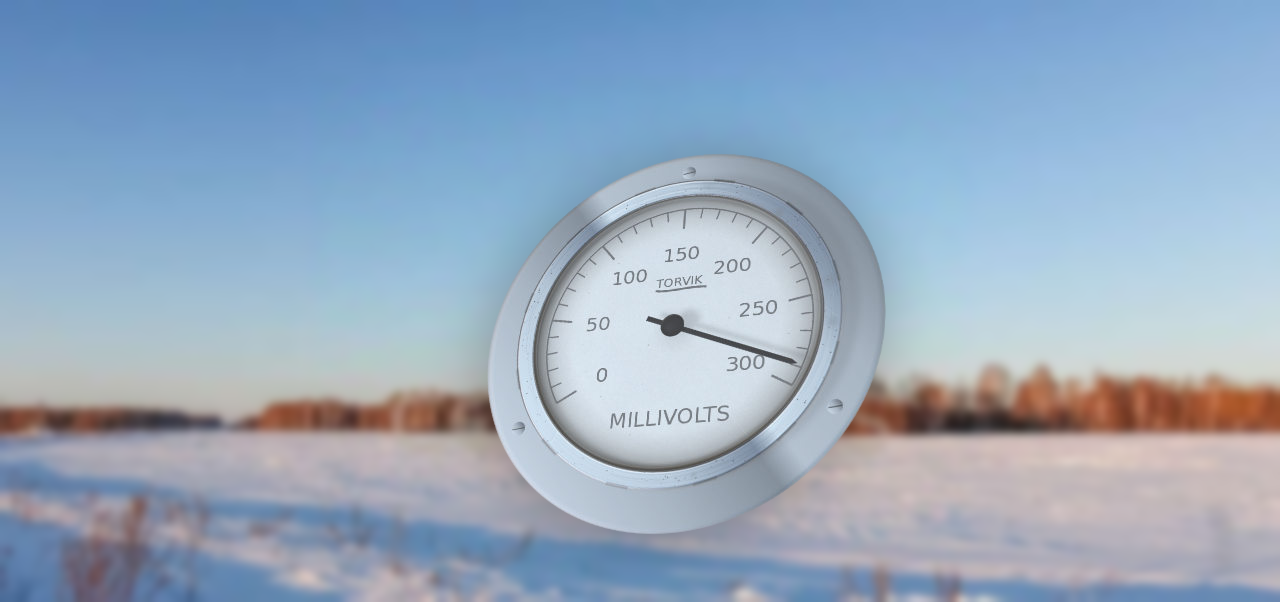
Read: 290 mV
